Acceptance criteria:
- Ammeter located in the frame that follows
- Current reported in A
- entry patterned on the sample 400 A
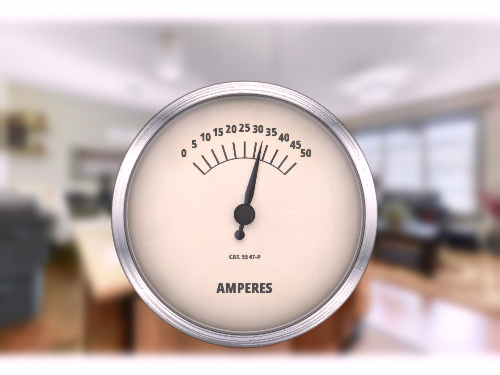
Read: 32.5 A
